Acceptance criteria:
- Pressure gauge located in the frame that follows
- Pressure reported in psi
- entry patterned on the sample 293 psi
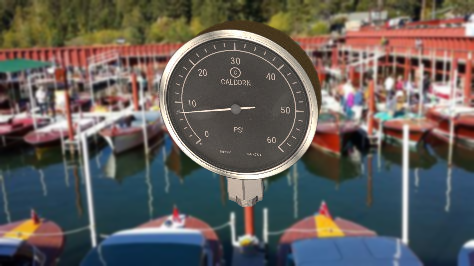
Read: 8 psi
